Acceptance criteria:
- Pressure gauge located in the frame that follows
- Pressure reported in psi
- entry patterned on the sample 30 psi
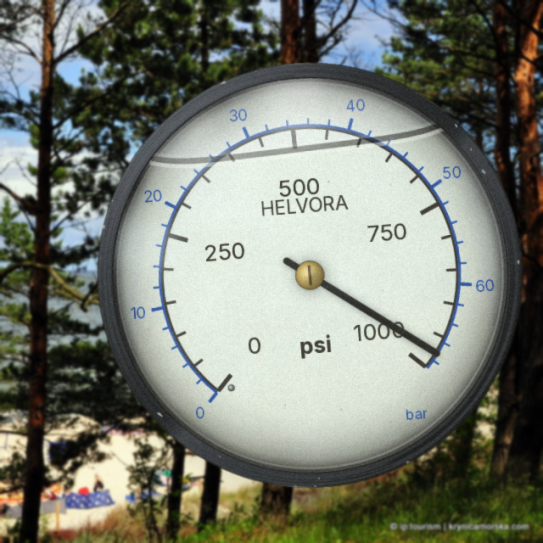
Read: 975 psi
